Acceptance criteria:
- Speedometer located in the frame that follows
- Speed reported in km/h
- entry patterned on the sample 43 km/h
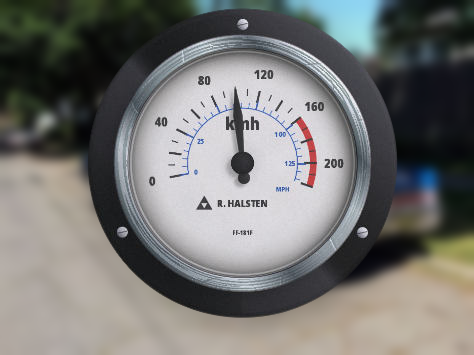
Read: 100 km/h
